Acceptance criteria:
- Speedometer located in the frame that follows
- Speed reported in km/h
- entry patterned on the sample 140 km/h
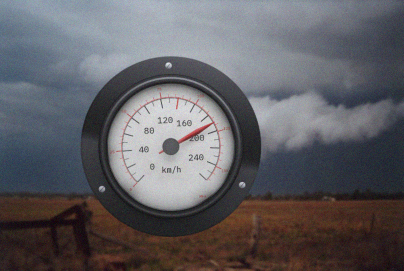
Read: 190 km/h
